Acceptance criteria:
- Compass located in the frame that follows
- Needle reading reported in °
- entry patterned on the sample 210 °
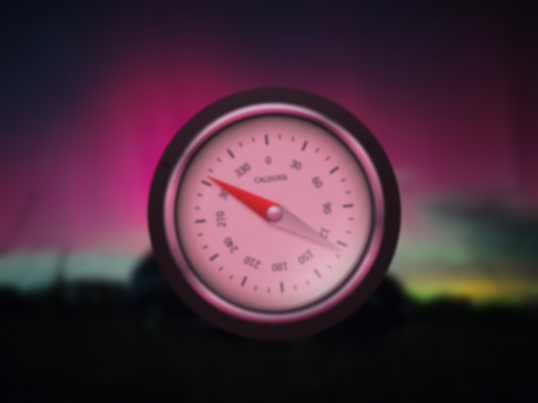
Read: 305 °
